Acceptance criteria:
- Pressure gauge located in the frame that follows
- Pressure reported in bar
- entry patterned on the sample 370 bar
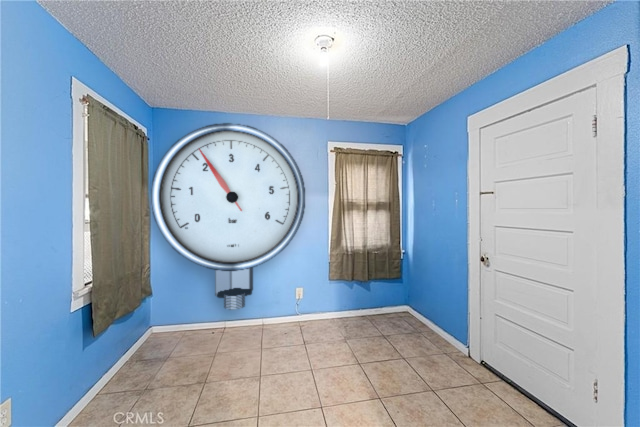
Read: 2.2 bar
